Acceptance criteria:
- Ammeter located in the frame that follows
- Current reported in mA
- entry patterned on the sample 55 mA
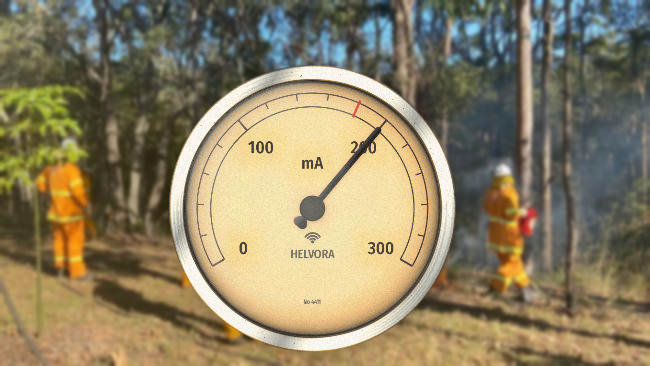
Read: 200 mA
